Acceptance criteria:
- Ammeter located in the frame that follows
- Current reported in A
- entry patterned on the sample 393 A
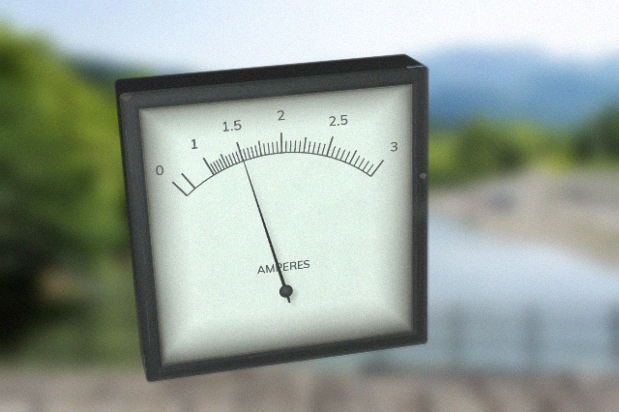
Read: 1.5 A
